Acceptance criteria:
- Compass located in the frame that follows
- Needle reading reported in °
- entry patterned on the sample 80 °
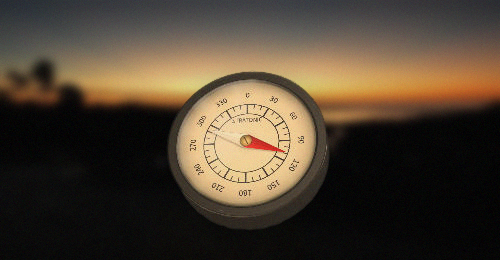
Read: 110 °
